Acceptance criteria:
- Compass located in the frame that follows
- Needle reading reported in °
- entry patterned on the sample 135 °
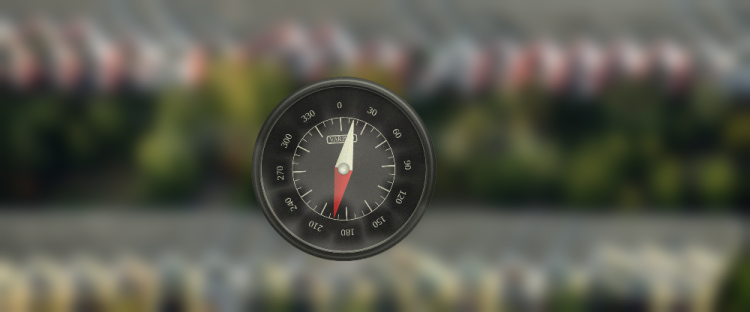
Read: 195 °
